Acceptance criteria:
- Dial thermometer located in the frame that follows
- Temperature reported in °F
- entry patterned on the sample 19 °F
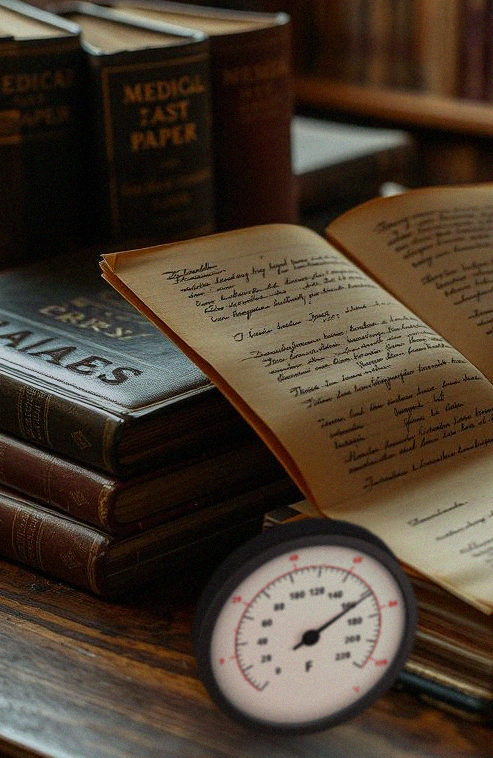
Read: 160 °F
